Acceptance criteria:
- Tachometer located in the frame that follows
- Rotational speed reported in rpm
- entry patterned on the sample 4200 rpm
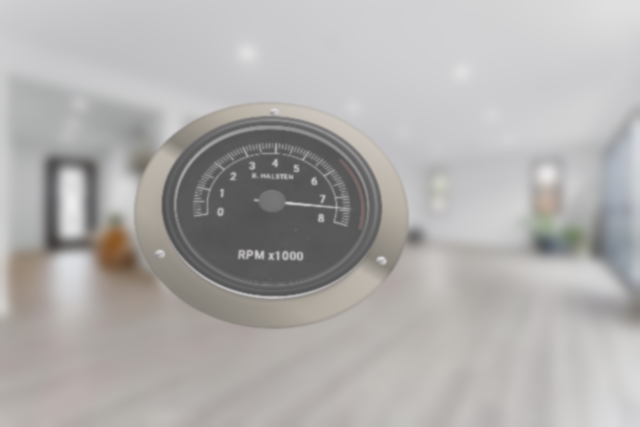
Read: 7500 rpm
